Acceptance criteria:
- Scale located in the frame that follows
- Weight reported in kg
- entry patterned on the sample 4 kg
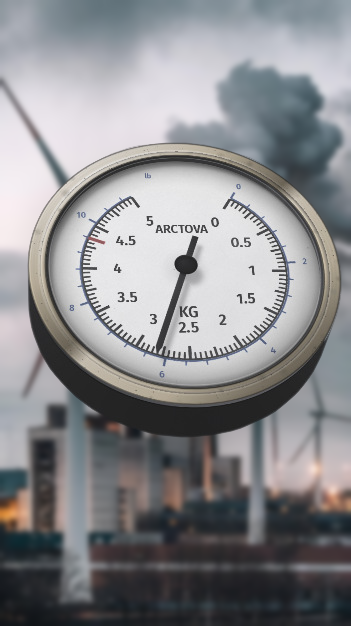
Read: 2.8 kg
